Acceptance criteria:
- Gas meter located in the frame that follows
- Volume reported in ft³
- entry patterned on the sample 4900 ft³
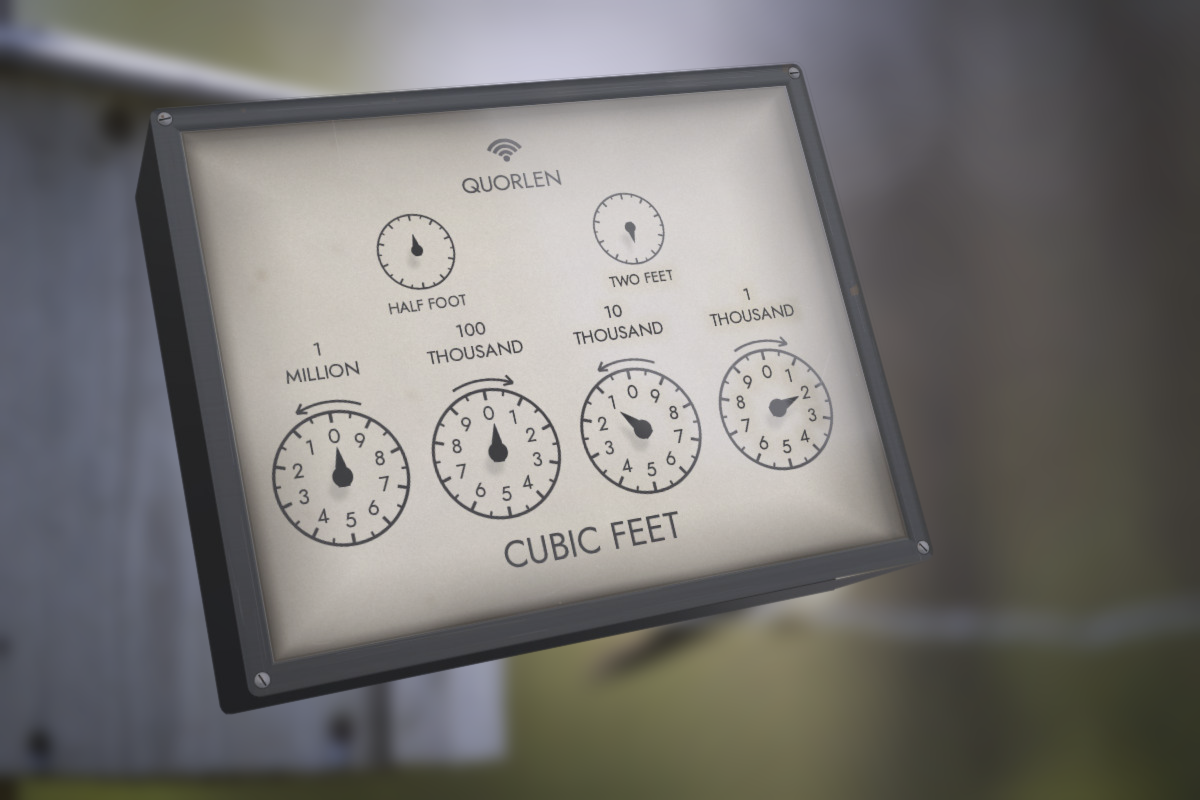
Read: 1200 ft³
